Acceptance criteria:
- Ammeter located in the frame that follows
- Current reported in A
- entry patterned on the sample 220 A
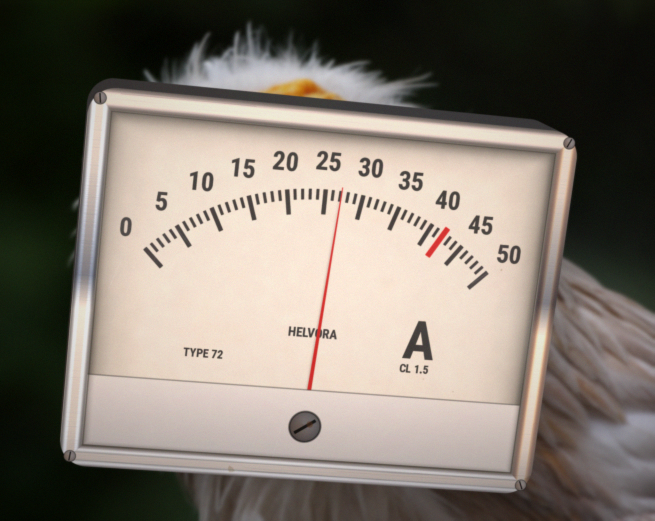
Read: 27 A
